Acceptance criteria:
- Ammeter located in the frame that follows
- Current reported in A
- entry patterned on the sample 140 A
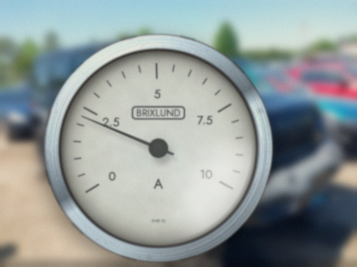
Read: 2.25 A
